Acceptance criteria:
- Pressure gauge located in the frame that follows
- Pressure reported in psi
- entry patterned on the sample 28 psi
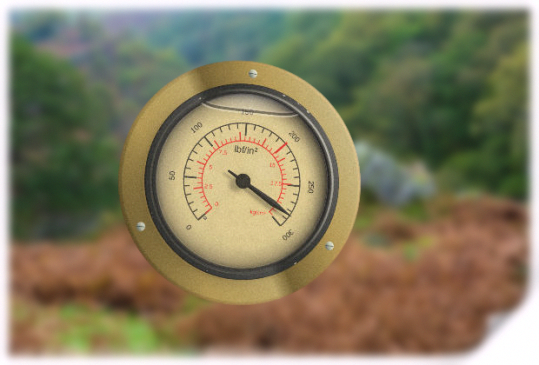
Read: 285 psi
